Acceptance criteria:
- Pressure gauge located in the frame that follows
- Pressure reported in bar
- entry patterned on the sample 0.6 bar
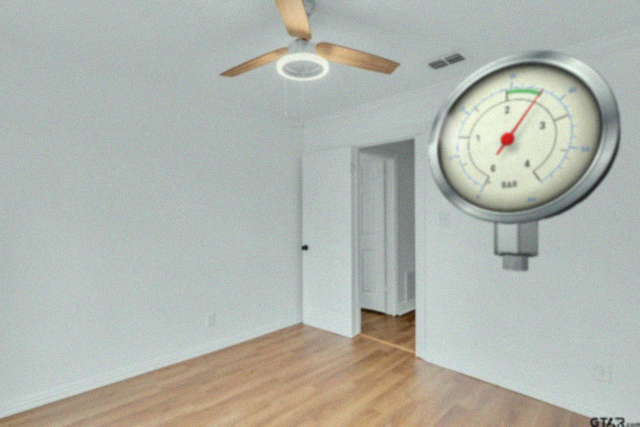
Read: 2.5 bar
